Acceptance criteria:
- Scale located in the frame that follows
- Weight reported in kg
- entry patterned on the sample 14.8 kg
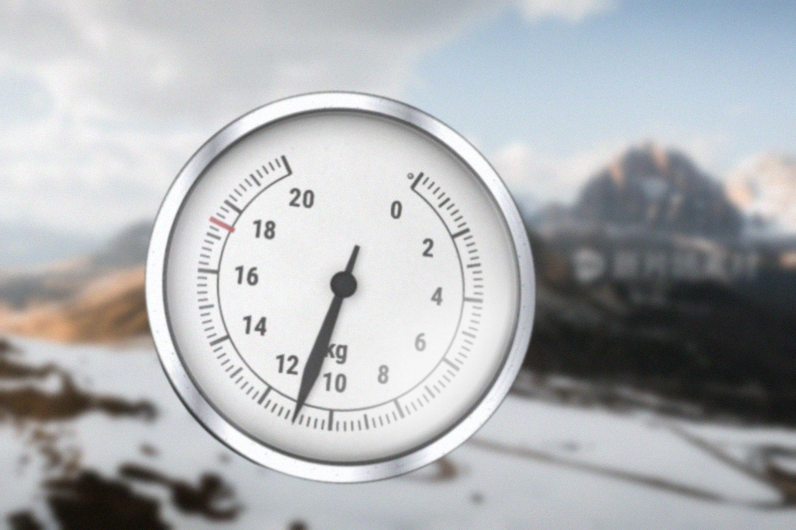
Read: 11 kg
